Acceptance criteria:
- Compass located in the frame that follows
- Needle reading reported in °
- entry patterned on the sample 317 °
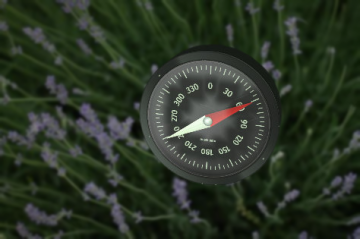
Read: 60 °
